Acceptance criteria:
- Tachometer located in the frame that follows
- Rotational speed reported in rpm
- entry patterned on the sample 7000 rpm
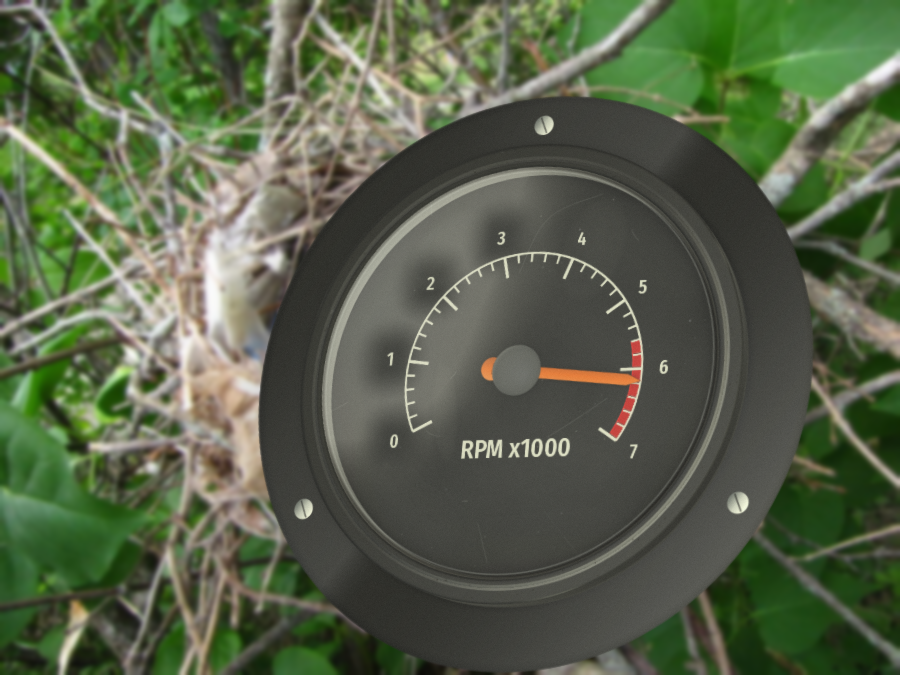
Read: 6200 rpm
